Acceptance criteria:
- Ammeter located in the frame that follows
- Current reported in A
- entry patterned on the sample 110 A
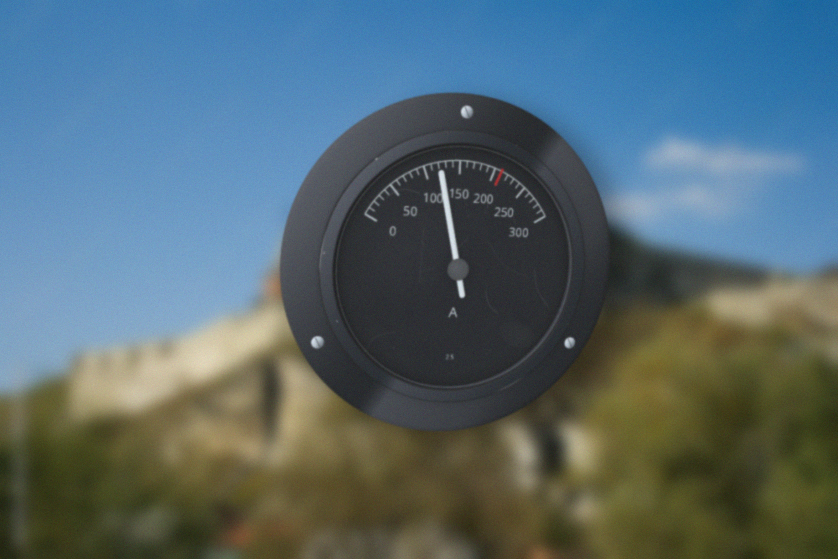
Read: 120 A
